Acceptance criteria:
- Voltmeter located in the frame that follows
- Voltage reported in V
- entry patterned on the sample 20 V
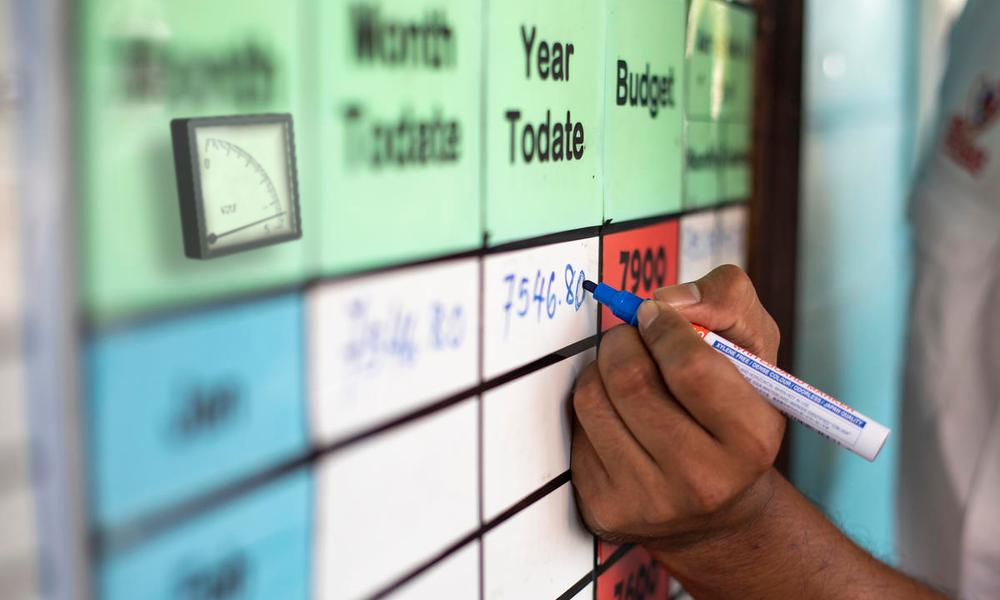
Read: 4.5 V
